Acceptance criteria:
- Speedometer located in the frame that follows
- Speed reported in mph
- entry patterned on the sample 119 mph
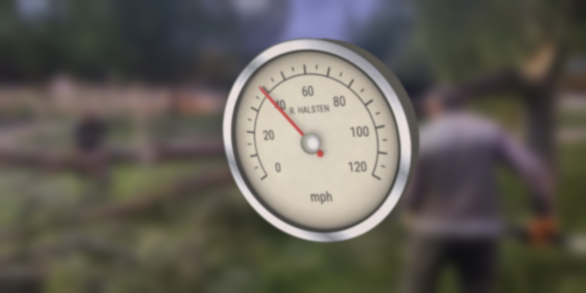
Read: 40 mph
